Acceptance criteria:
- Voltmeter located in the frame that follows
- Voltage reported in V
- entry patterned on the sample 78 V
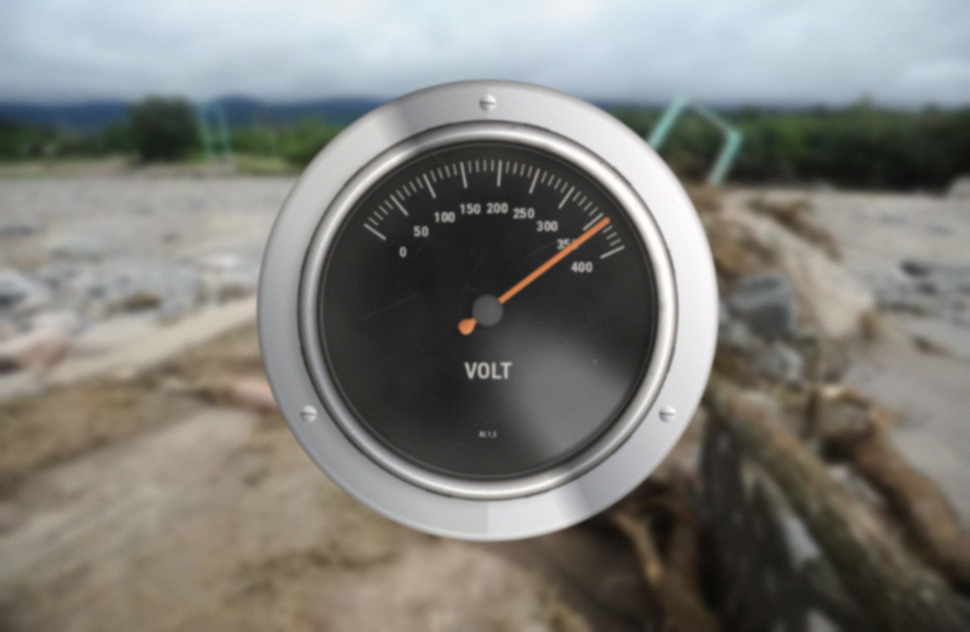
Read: 360 V
